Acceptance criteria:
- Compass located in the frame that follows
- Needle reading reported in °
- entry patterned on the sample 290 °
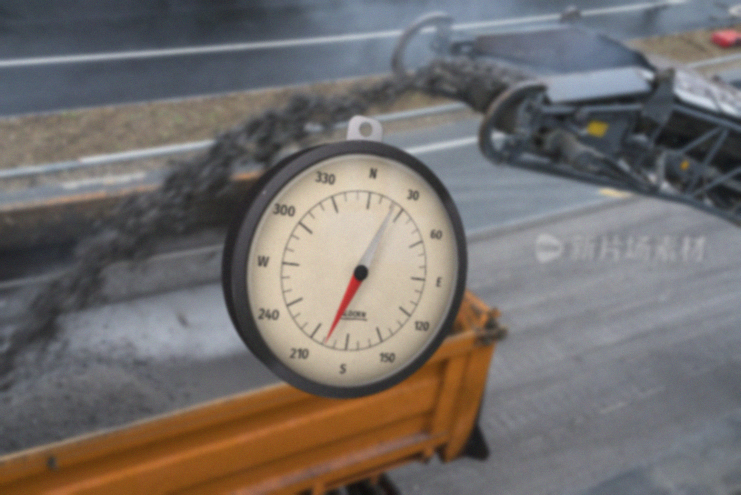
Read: 200 °
